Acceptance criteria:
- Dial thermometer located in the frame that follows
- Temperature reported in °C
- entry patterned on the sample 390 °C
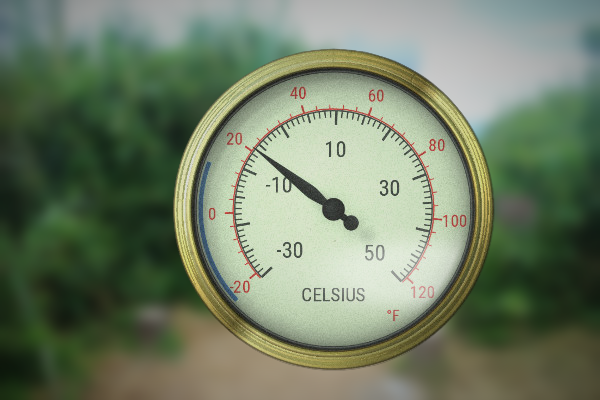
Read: -6 °C
